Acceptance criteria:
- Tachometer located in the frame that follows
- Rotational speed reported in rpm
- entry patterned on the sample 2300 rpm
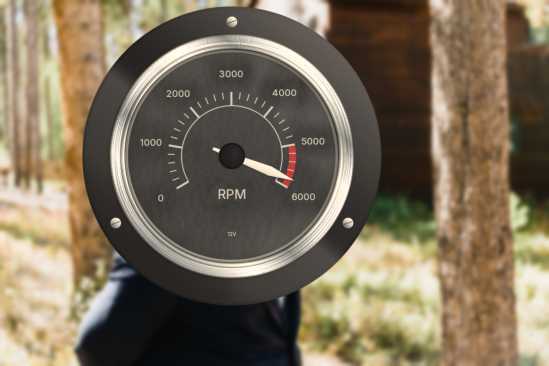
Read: 5800 rpm
